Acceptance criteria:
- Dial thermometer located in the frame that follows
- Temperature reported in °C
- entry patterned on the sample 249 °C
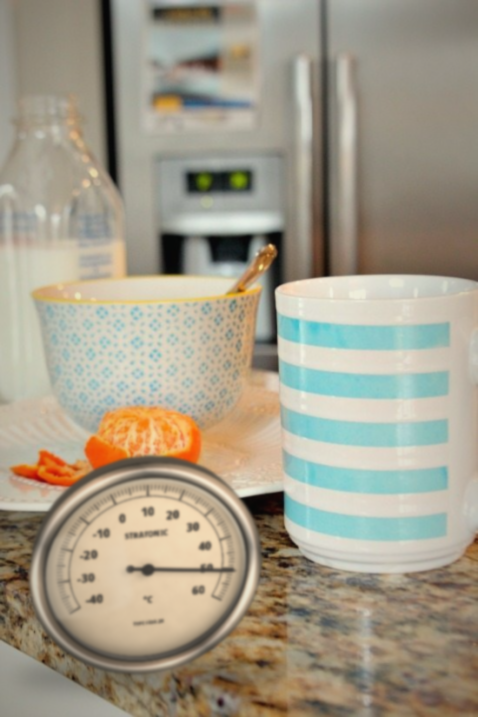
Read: 50 °C
